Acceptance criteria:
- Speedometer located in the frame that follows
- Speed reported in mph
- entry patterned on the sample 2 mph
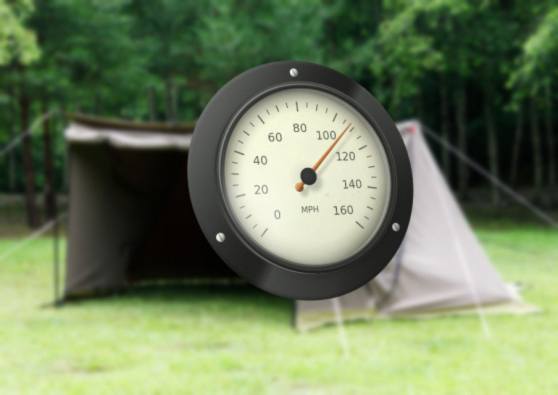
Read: 107.5 mph
